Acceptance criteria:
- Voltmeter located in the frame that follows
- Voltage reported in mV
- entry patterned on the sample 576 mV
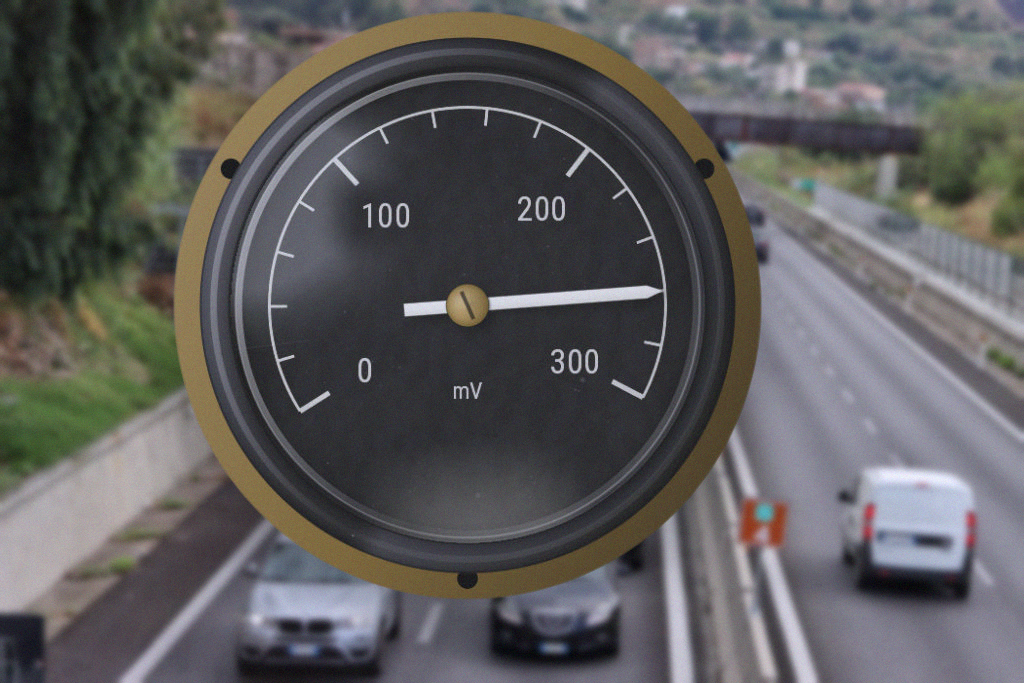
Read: 260 mV
